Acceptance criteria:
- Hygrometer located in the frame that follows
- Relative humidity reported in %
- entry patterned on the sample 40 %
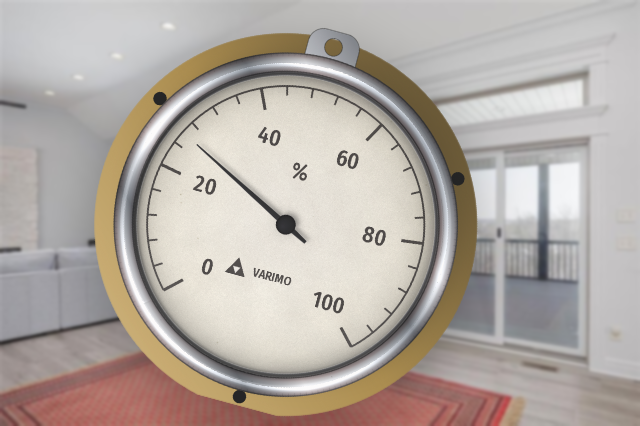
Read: 26 %
